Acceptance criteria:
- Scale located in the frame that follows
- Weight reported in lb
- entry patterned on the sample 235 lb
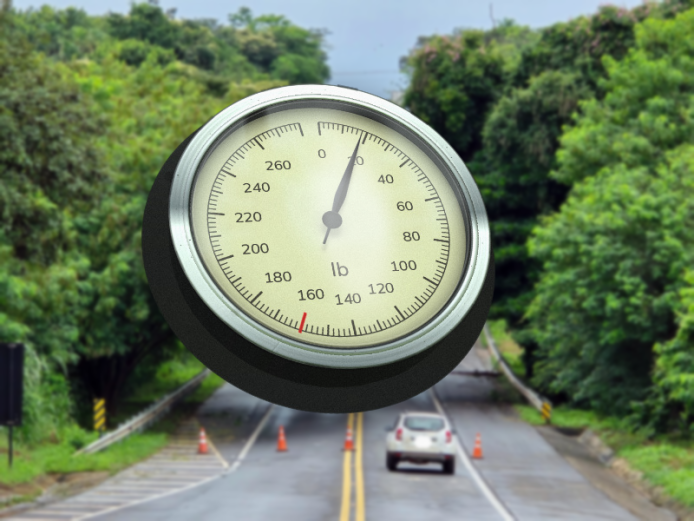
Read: 18 lb
